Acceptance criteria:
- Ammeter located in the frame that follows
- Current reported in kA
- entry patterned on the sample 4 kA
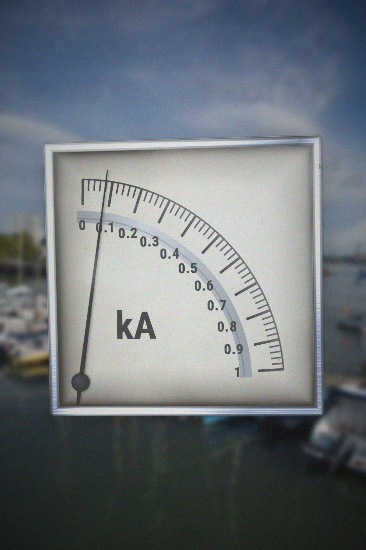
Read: 0.08 kA
